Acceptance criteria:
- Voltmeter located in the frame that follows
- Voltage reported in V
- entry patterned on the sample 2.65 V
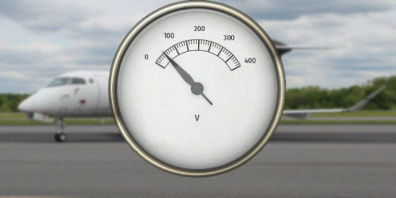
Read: 50 V
